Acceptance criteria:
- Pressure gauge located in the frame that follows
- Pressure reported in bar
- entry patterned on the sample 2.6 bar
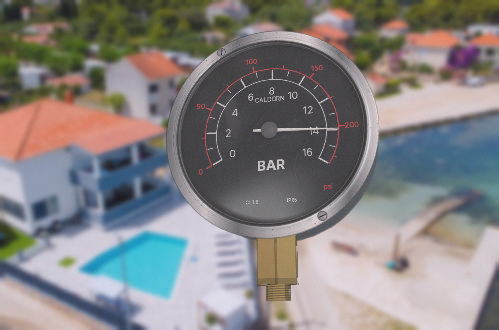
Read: 14 bar
